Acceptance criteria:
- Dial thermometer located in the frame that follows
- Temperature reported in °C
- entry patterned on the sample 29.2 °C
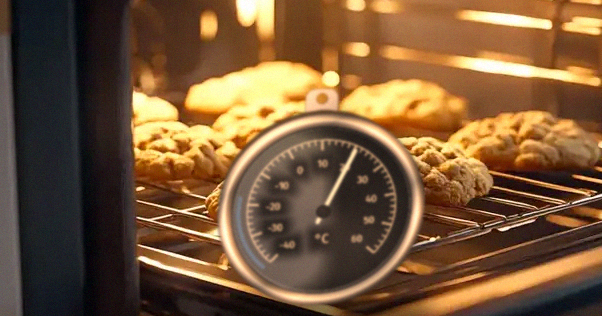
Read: 20 °C
